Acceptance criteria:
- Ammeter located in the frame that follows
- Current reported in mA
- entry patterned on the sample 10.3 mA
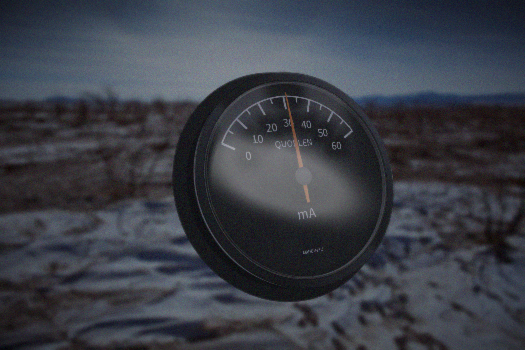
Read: 30 mA
